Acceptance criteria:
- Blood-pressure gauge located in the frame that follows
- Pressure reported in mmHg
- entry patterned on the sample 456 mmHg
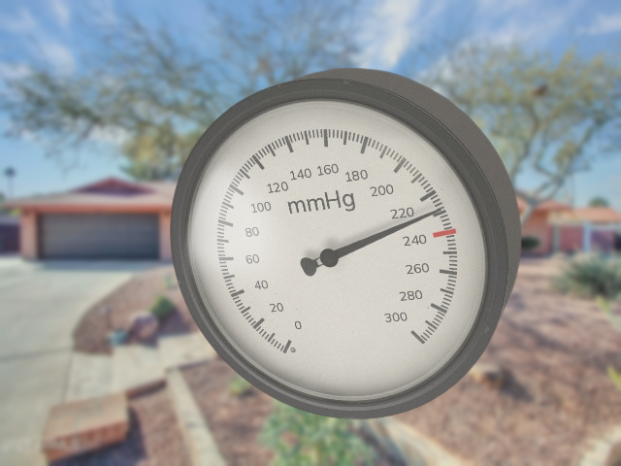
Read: 228 mmHg
